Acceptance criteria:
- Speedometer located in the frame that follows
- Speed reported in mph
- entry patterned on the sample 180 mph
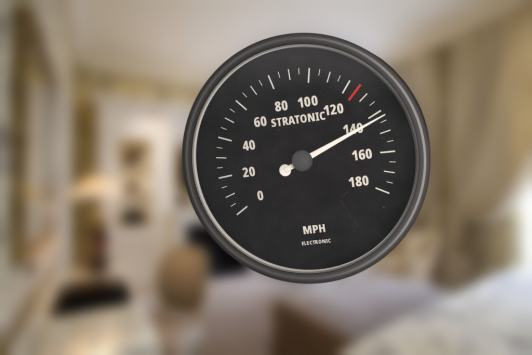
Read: 142.5 mph
